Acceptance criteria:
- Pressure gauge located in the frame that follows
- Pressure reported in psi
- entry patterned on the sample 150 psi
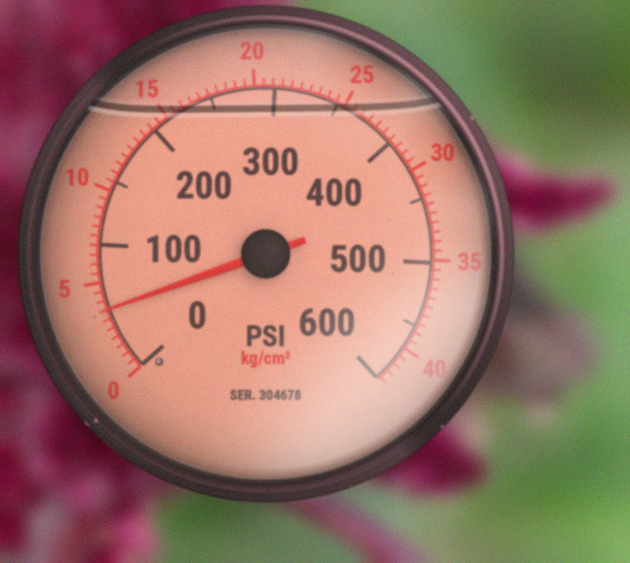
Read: 50 psi
